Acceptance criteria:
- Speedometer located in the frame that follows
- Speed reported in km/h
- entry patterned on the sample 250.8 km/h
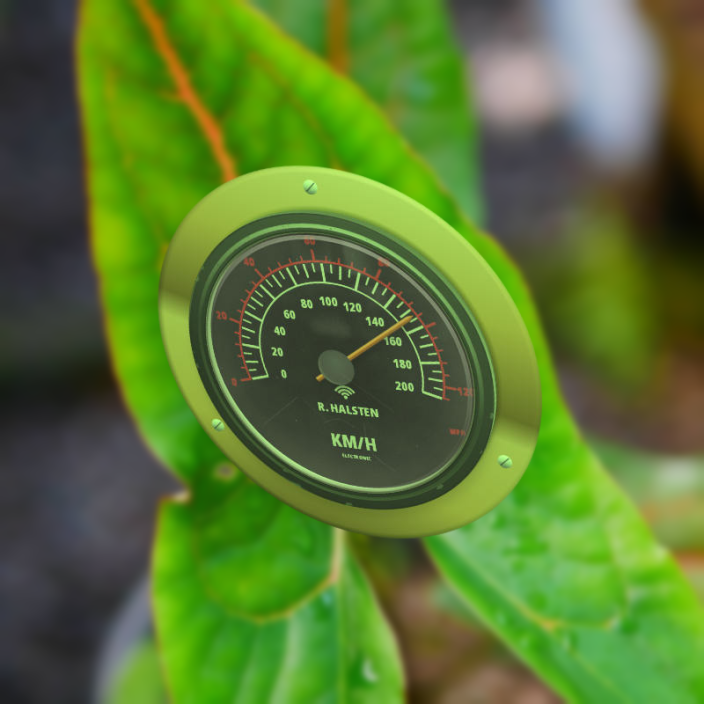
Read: 152.5 km/h
